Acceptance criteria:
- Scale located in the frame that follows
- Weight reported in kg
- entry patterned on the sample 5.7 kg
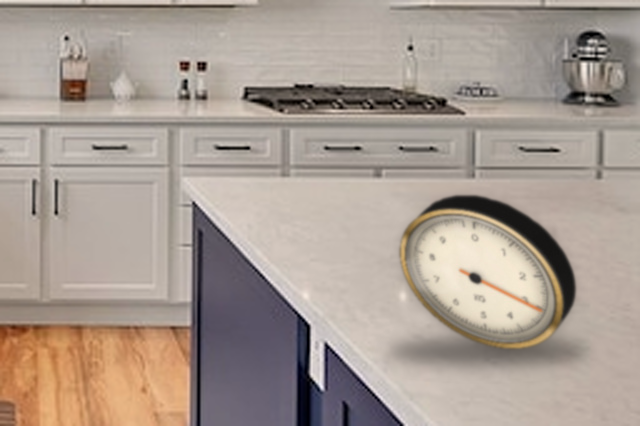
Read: 3 kg
